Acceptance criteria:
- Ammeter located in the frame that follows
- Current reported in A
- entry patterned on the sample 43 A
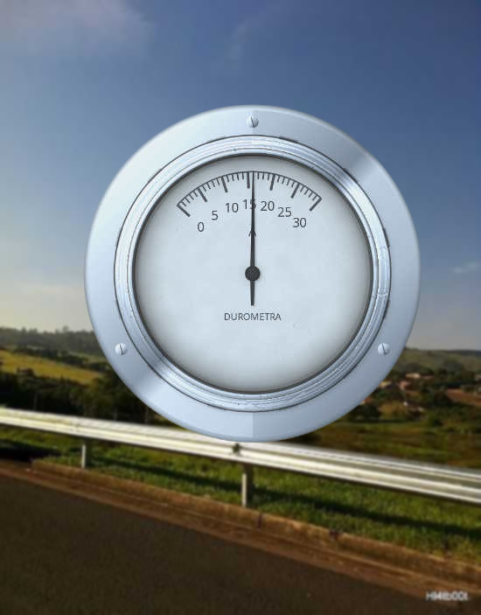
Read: 16 A
